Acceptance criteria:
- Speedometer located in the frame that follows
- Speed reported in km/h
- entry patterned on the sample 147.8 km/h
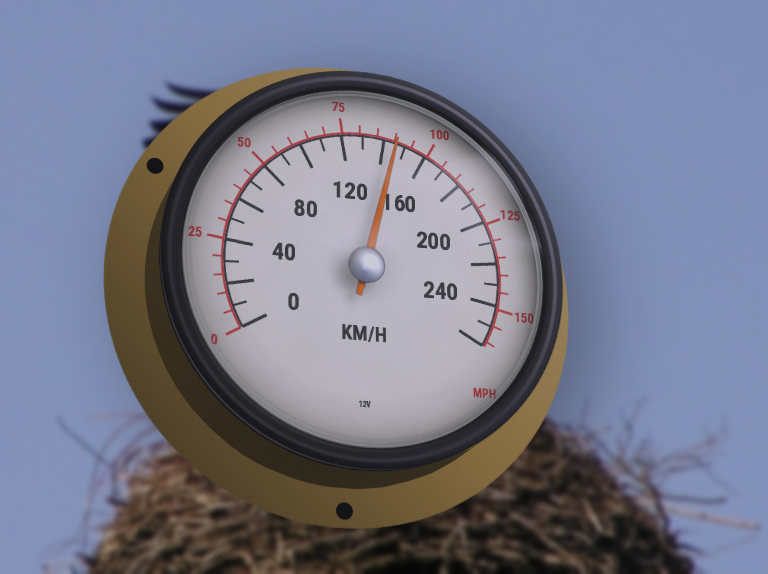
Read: 145 km/h
